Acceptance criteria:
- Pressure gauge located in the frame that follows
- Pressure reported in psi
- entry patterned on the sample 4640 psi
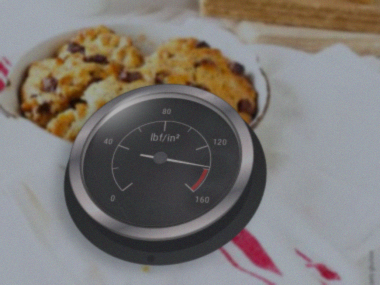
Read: 140 psi
